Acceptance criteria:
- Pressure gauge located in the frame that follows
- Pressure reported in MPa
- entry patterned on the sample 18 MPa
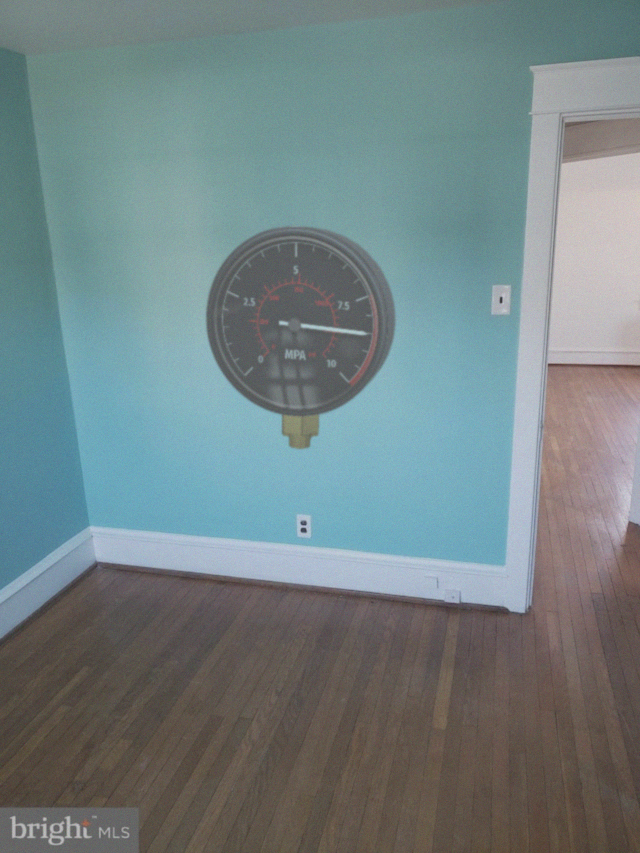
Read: 8.5 MPa
